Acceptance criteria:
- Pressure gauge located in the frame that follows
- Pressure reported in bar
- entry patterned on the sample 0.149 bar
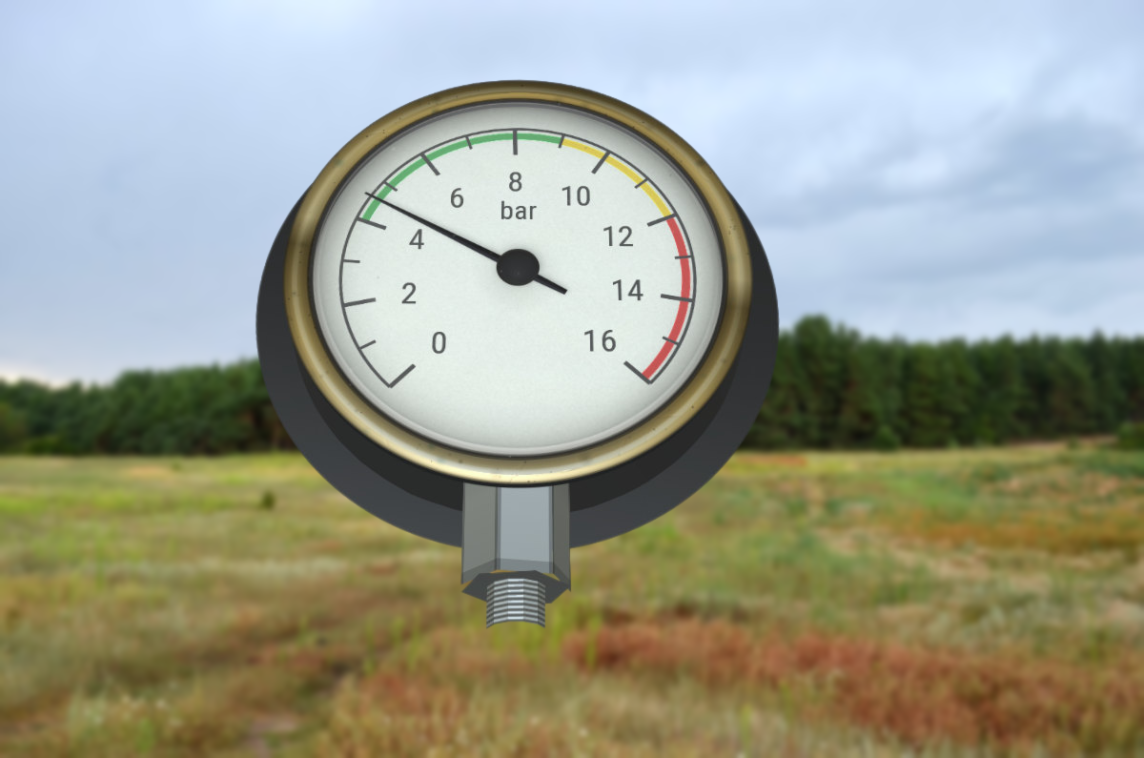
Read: 4.5 bar
